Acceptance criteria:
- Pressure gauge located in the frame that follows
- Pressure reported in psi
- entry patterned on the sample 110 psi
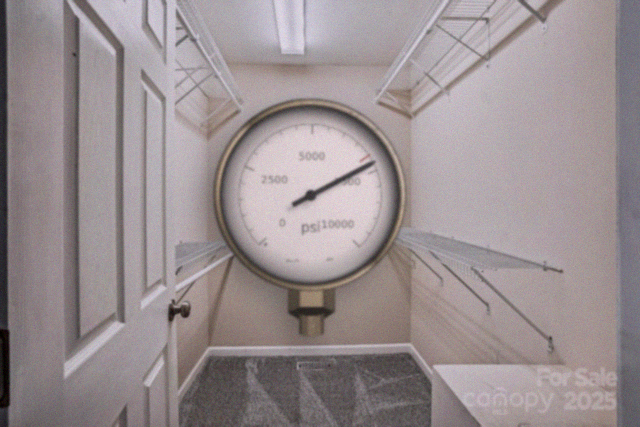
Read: 7250 psi
